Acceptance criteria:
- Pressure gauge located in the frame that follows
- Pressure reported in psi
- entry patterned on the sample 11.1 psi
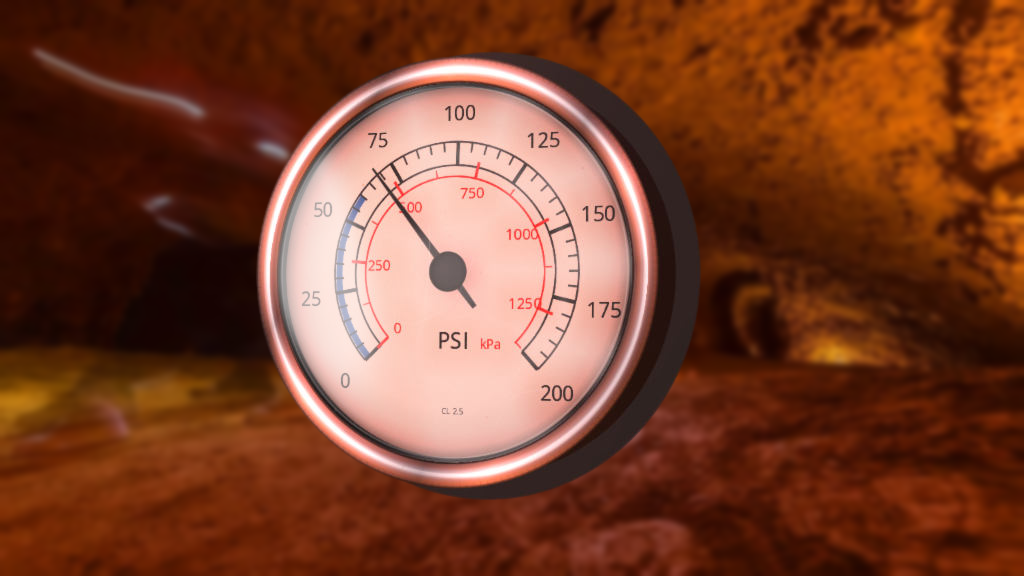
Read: 70 psi
